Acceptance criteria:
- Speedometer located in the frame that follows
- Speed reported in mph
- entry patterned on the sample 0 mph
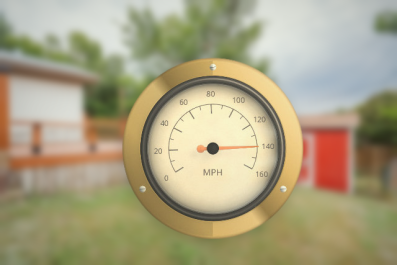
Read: 140 mph
